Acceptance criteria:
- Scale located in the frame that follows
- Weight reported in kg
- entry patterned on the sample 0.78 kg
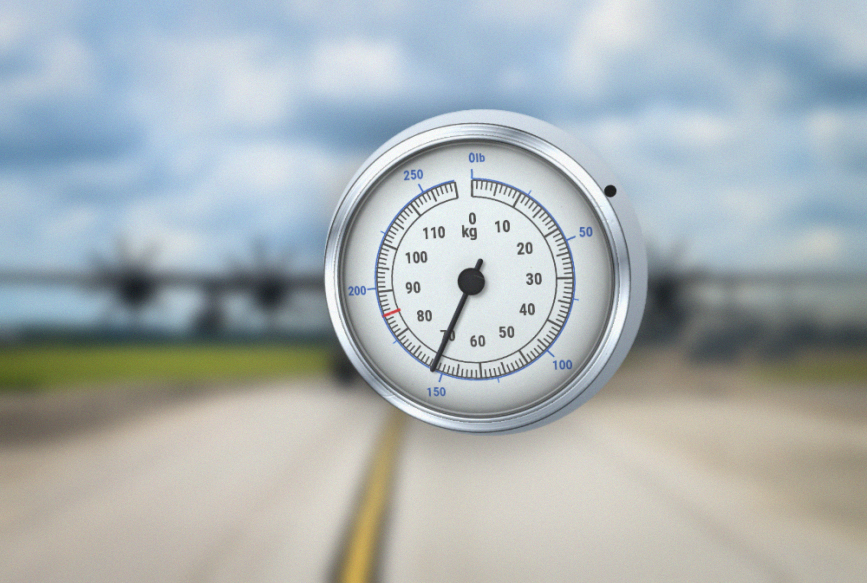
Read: 70 kg
